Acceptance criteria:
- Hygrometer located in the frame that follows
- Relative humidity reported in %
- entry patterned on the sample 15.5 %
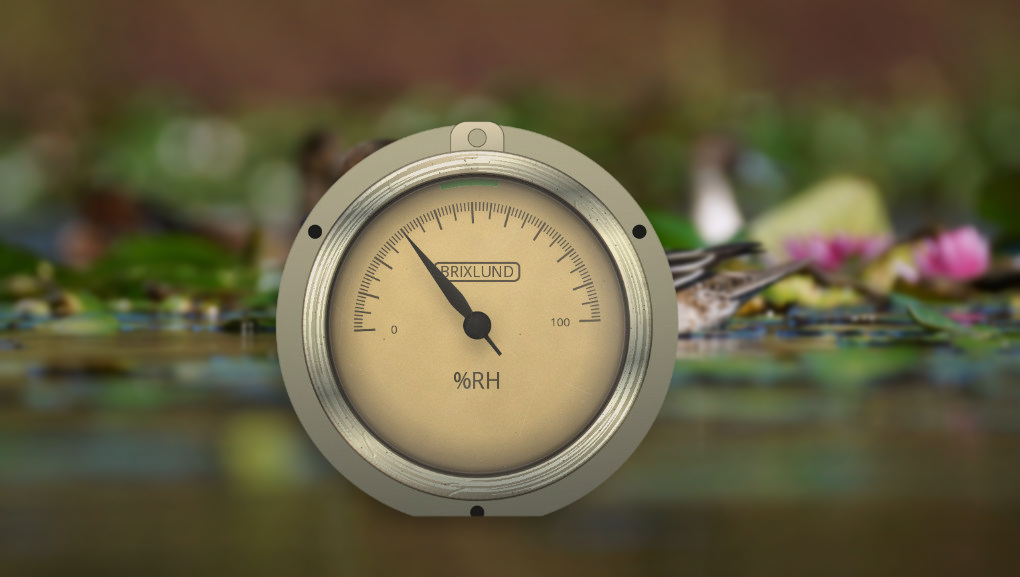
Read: 30 %
